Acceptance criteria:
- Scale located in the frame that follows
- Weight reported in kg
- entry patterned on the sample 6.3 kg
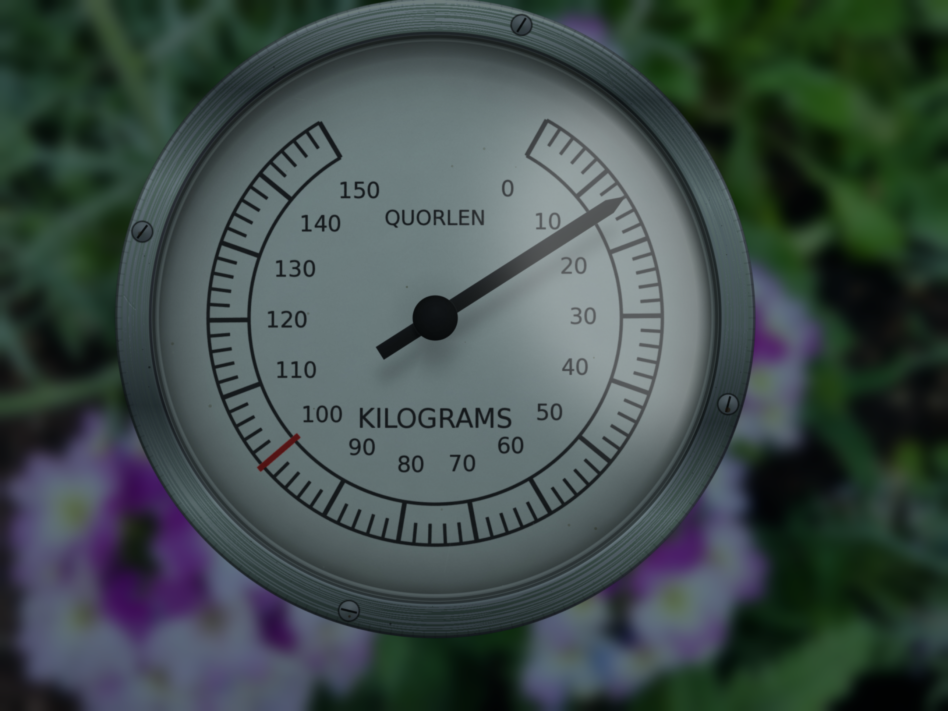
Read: 14 kg
